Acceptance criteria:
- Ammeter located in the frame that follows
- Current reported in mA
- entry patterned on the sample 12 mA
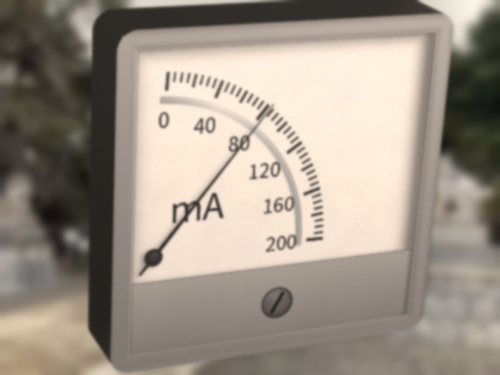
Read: 80 mA
